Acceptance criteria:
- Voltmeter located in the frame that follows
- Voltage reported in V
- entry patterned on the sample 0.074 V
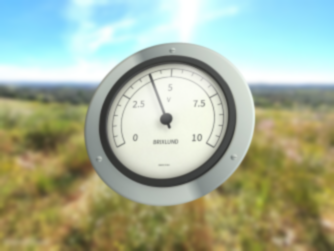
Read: 4 V
